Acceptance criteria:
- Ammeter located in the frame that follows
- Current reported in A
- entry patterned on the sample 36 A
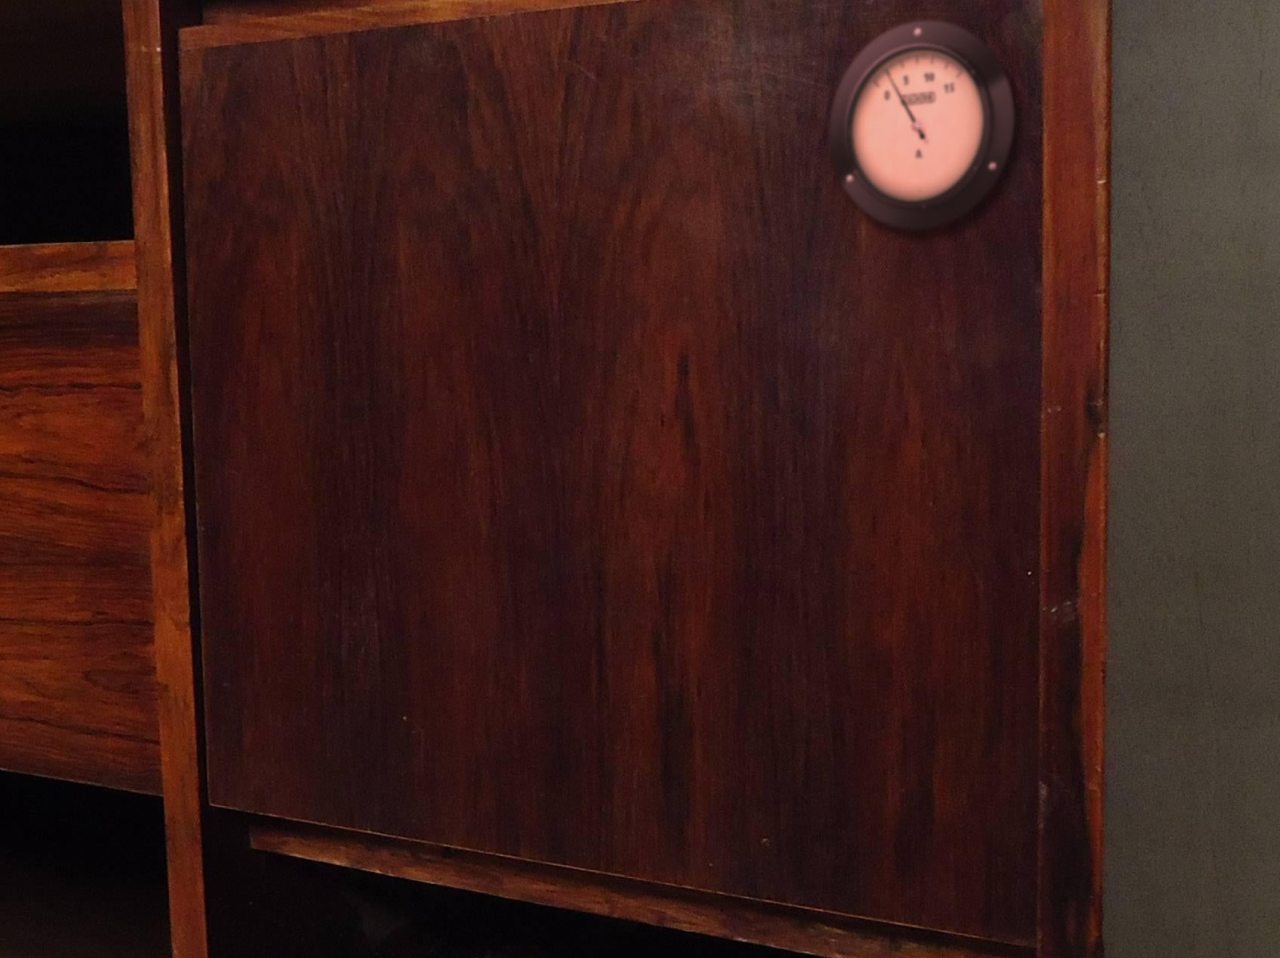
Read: 2.5 A
